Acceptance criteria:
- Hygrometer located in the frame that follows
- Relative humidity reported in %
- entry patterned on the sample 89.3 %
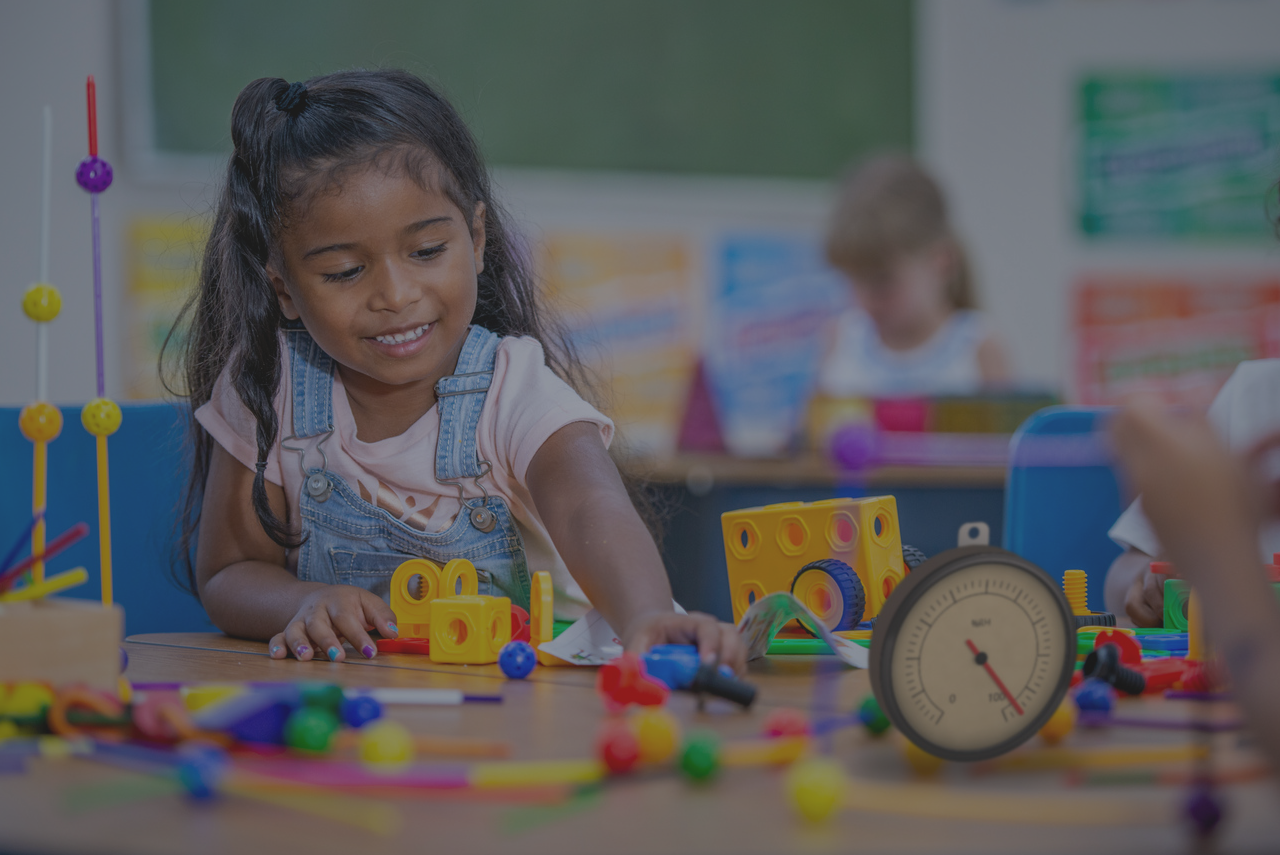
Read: 96 %
